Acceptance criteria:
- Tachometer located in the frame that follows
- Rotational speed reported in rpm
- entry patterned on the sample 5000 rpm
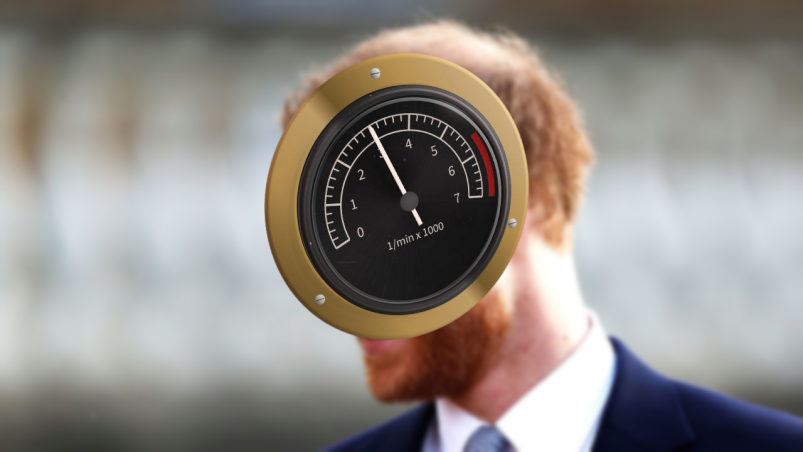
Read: 3000 rpm
